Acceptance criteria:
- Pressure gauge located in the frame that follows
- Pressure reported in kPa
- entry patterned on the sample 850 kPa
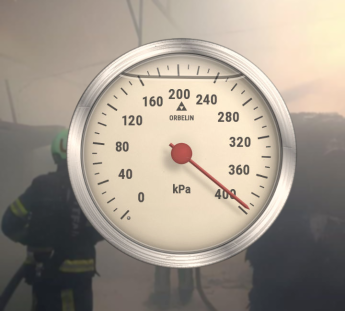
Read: 395 kPa
